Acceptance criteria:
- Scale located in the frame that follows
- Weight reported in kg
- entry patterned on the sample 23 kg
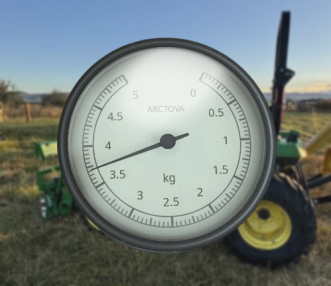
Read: 3.7 kg
